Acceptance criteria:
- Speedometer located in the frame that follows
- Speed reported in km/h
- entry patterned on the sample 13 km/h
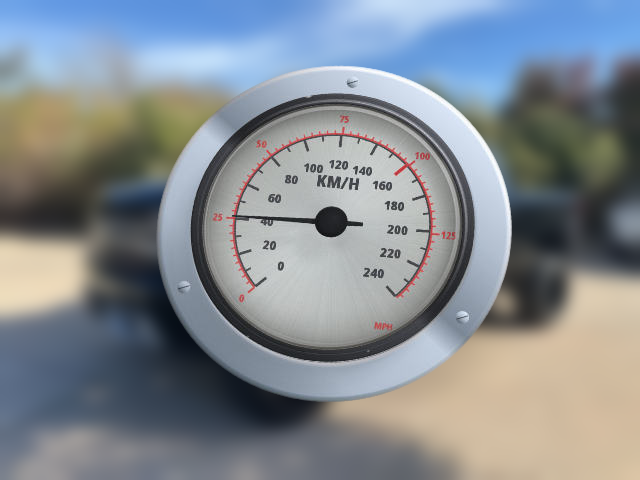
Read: 40 km/h
